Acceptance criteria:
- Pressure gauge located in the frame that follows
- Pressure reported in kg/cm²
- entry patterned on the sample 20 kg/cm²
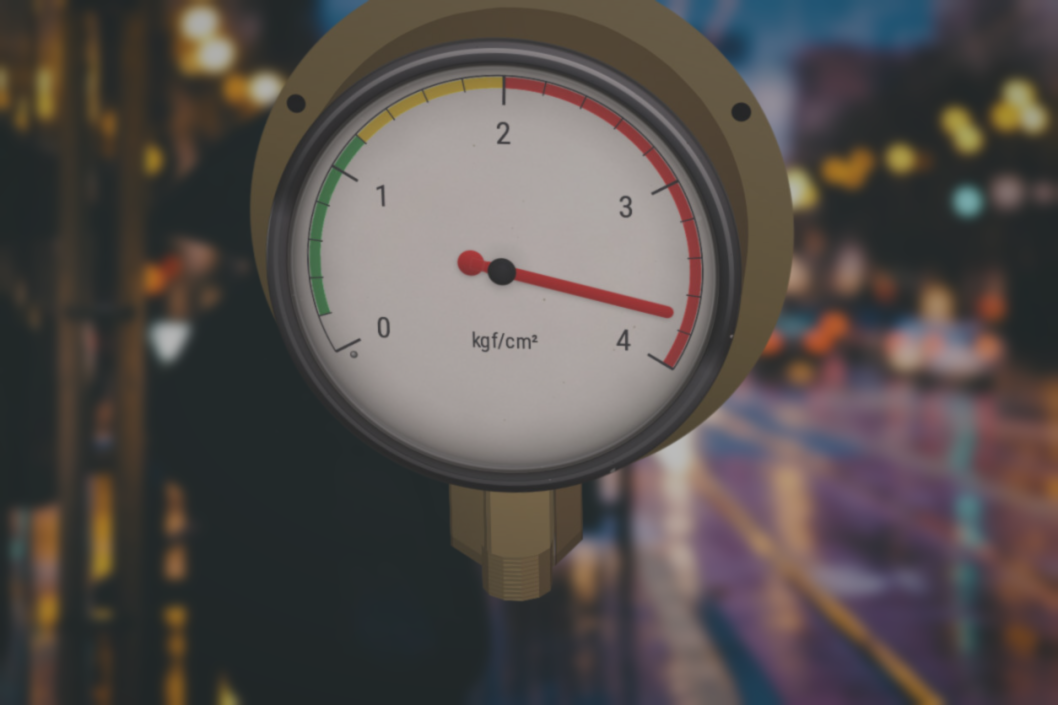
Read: 3.7 kg/cm²
